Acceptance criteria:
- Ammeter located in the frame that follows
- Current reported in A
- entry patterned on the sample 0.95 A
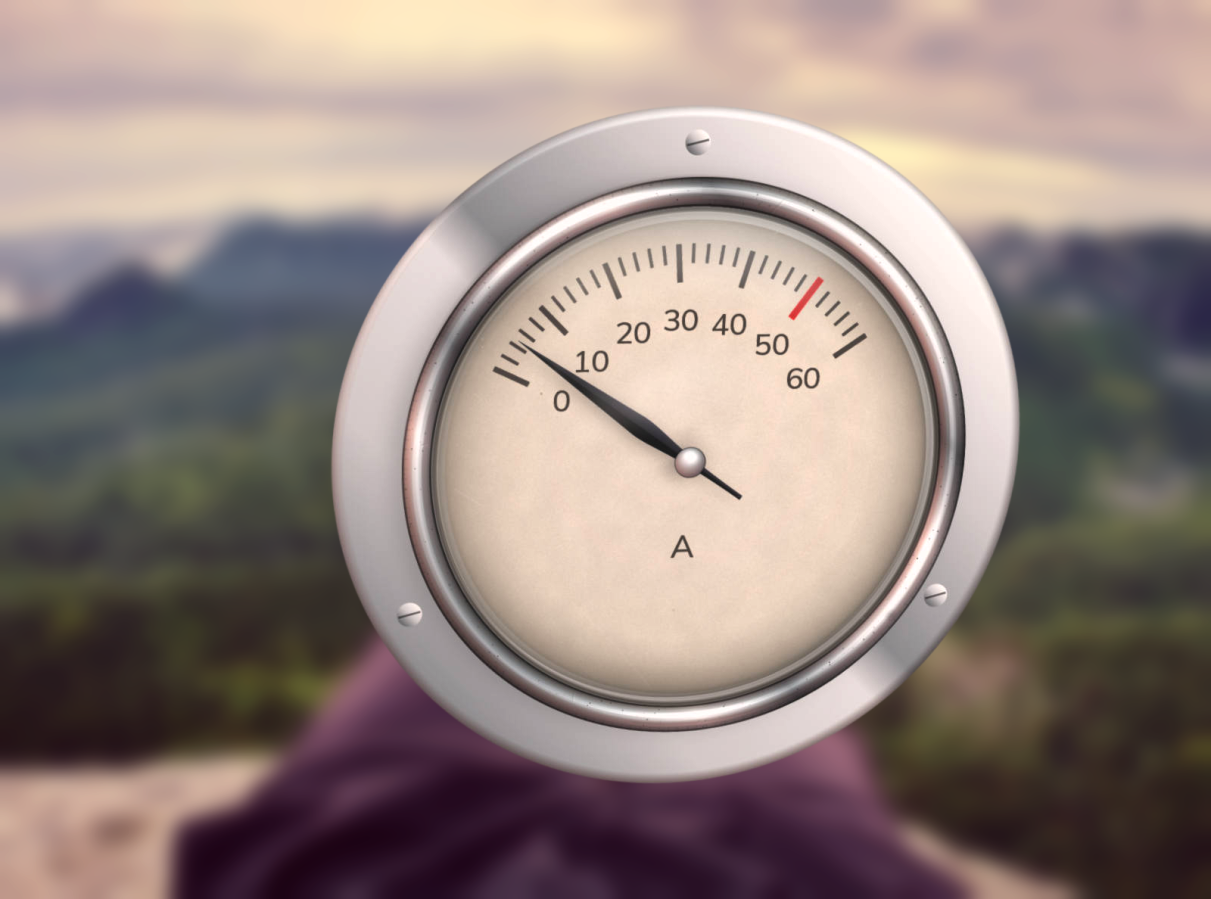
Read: 5 A
